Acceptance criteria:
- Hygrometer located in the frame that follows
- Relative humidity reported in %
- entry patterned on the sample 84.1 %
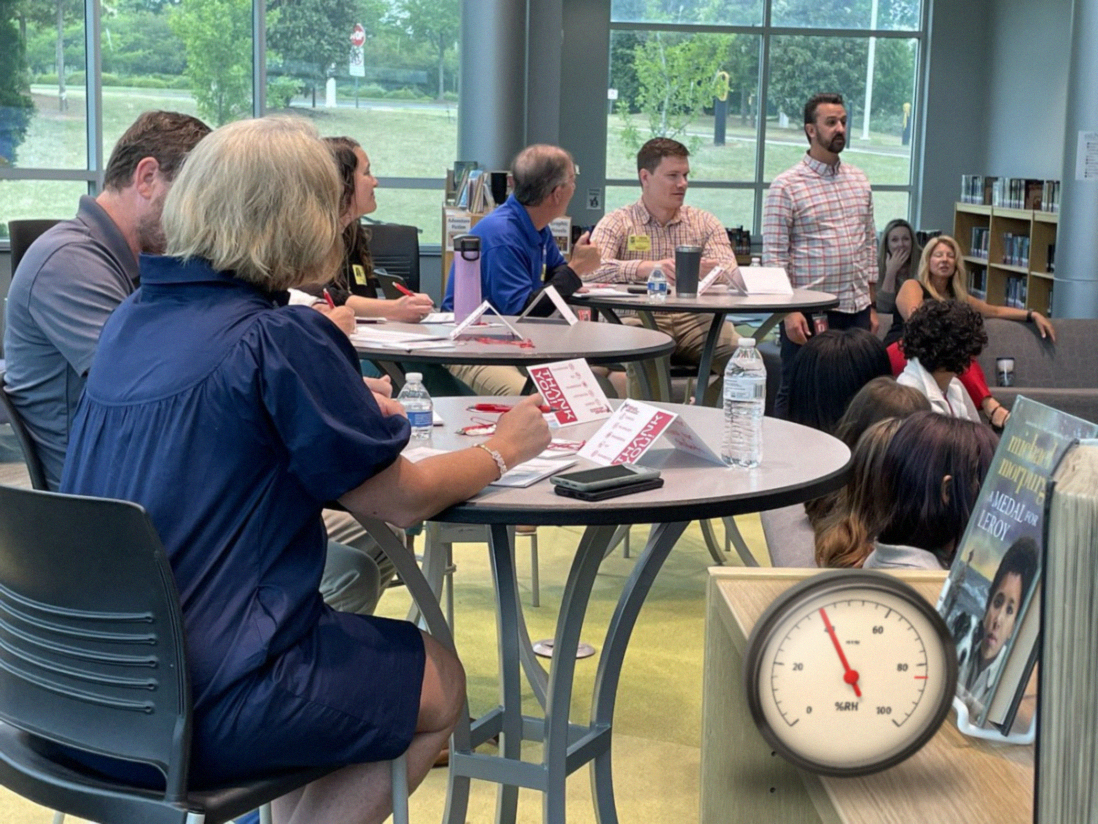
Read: 40 %
